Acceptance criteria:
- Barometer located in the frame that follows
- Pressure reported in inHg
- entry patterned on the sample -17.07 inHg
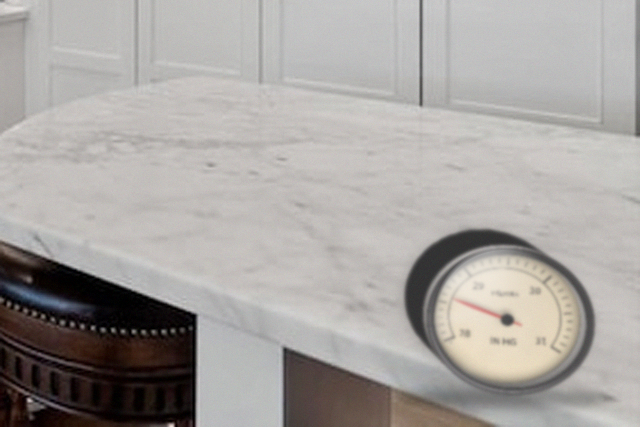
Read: 28.6 inHg
